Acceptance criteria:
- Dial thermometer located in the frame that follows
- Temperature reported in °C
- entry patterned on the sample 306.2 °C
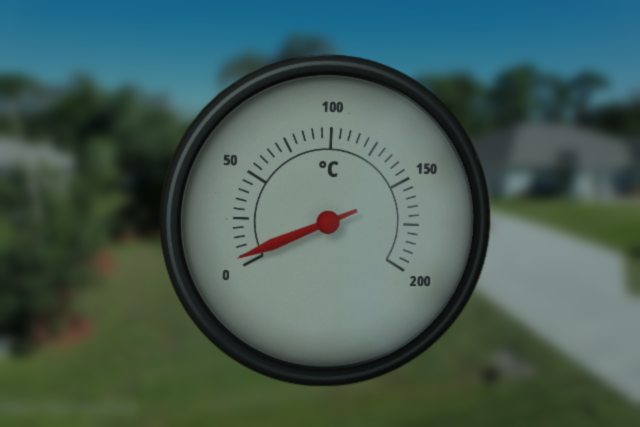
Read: 5 °C
